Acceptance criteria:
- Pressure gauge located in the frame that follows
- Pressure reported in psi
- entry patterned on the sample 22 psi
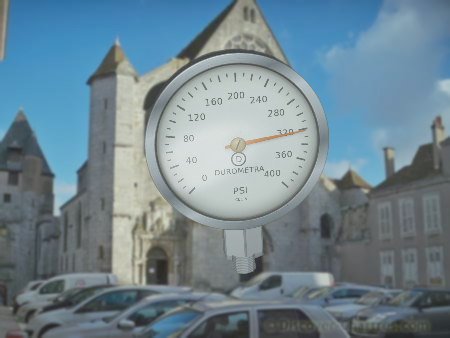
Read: 320 psi
